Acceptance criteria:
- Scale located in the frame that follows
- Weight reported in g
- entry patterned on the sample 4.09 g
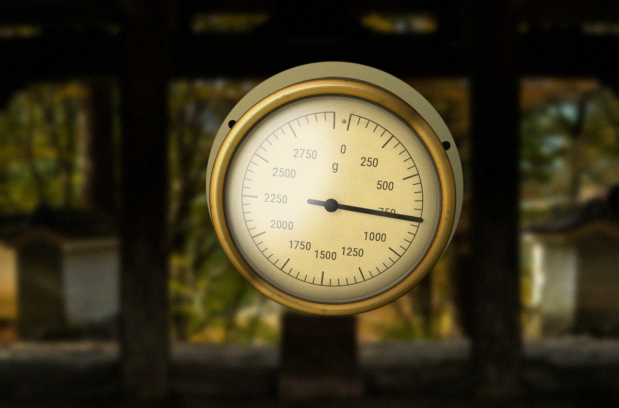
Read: 750 g
